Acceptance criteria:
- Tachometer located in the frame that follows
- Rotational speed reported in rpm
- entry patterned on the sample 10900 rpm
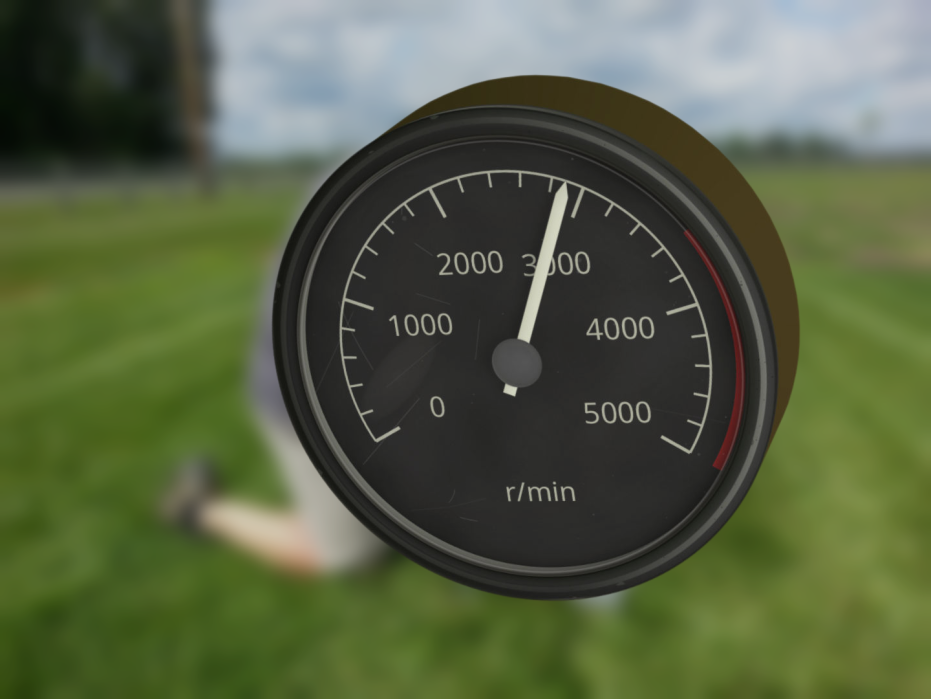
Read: 2900 rpm
